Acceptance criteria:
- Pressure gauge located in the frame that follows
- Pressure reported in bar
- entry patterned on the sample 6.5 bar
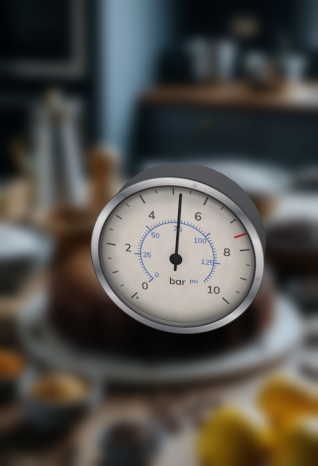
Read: 5.25 bar
